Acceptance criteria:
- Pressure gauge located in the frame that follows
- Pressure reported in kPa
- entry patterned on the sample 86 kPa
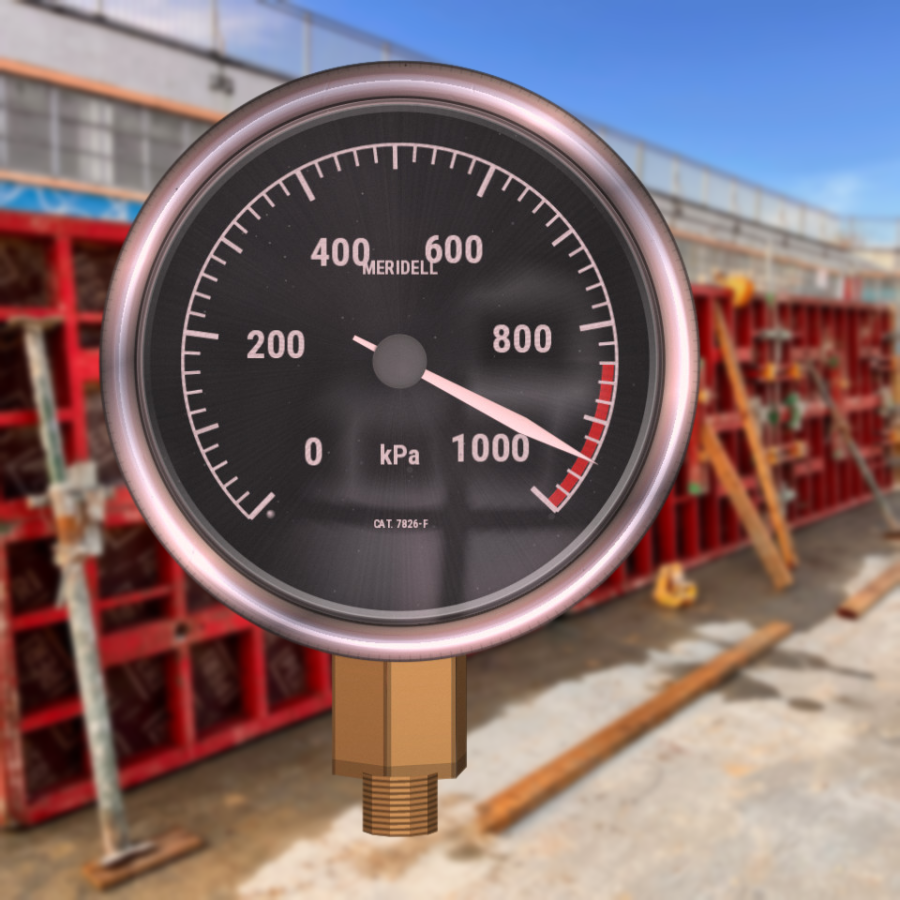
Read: 940 kPa
